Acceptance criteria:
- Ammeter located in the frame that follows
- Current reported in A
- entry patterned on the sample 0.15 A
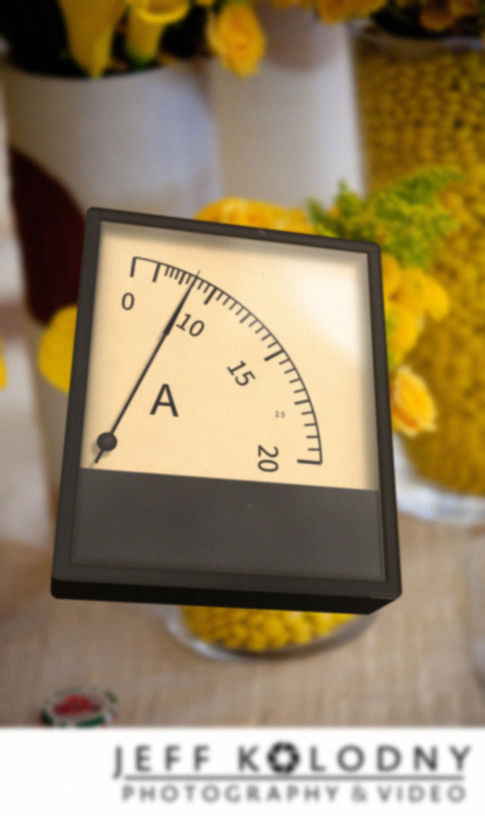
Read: 8.5 A
